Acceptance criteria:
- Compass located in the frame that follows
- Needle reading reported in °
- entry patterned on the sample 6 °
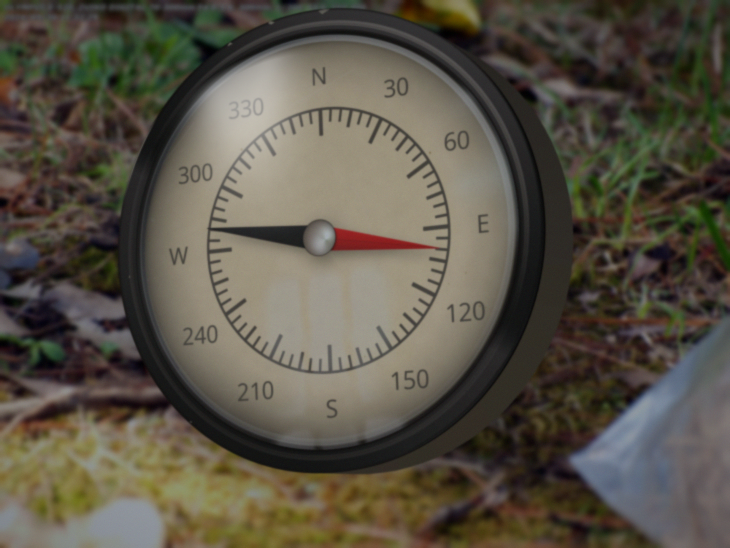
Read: 100 °
